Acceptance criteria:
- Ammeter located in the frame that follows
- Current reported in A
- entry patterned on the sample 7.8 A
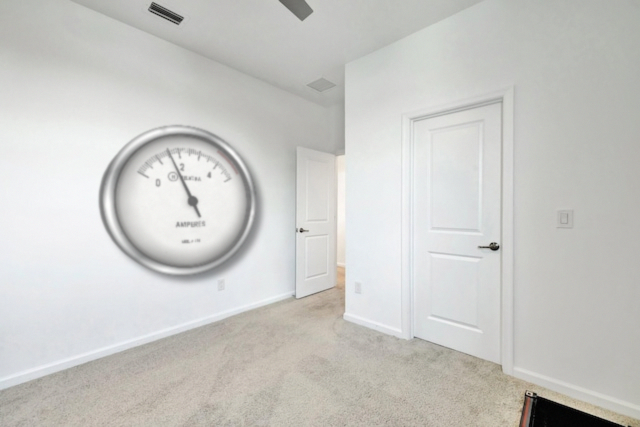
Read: 1.5 A
